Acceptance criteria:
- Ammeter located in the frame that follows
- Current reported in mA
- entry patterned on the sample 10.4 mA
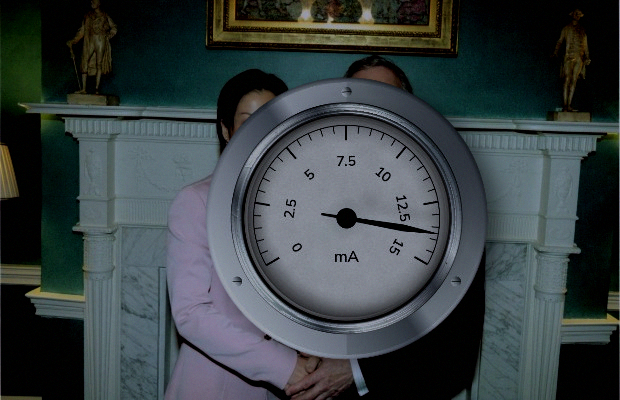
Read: 13.75 mA
